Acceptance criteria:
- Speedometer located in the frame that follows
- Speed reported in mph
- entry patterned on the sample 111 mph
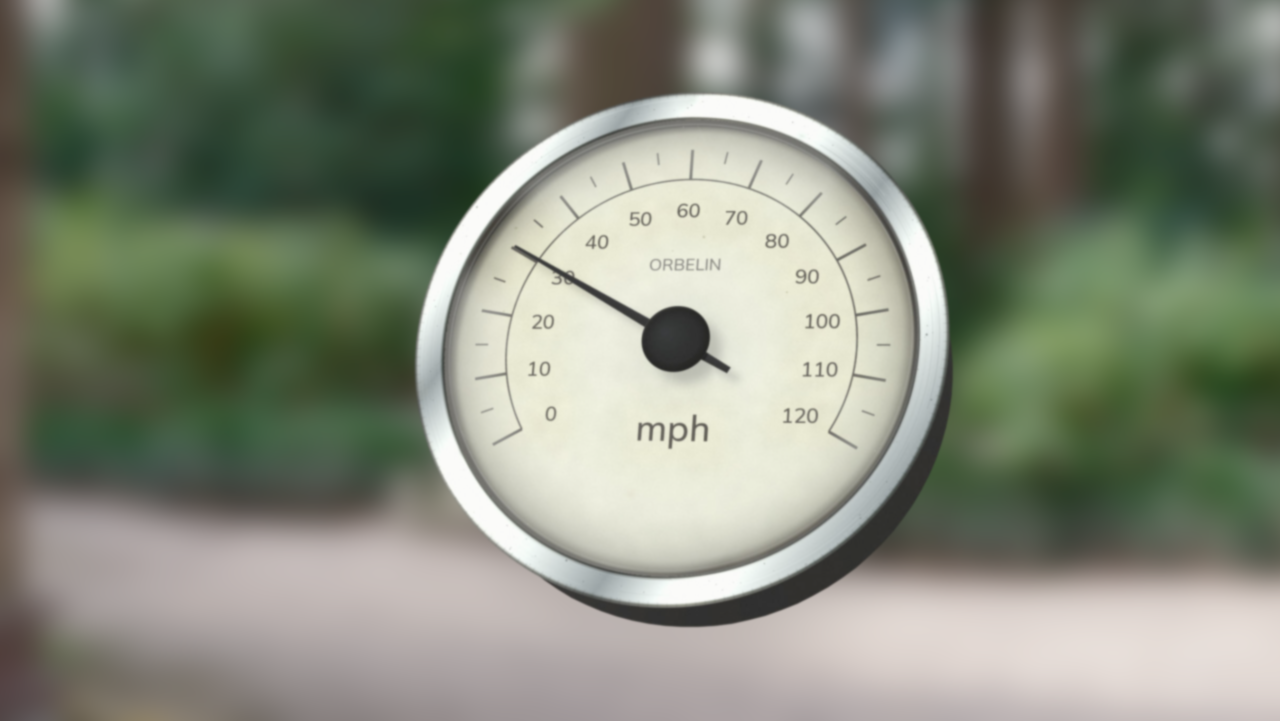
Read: 30 mph
